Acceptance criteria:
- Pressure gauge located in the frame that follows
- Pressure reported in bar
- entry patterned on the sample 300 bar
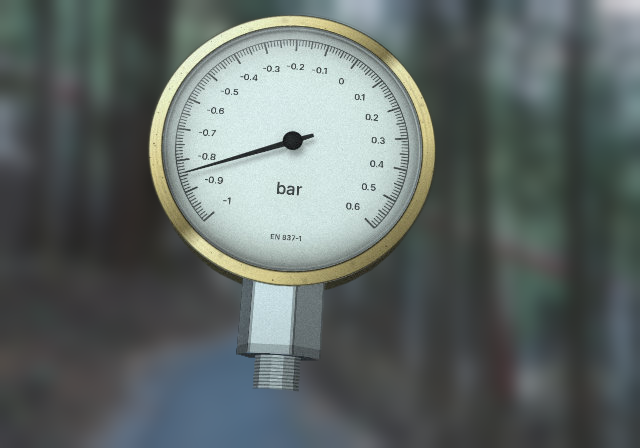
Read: -0.85 bar
